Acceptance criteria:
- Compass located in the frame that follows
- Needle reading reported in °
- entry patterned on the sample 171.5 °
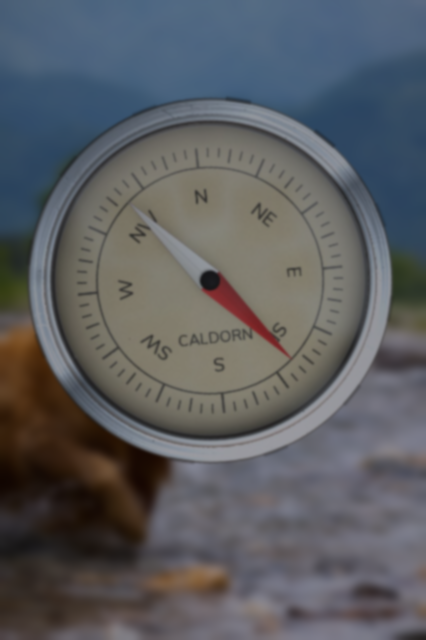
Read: 140 °
